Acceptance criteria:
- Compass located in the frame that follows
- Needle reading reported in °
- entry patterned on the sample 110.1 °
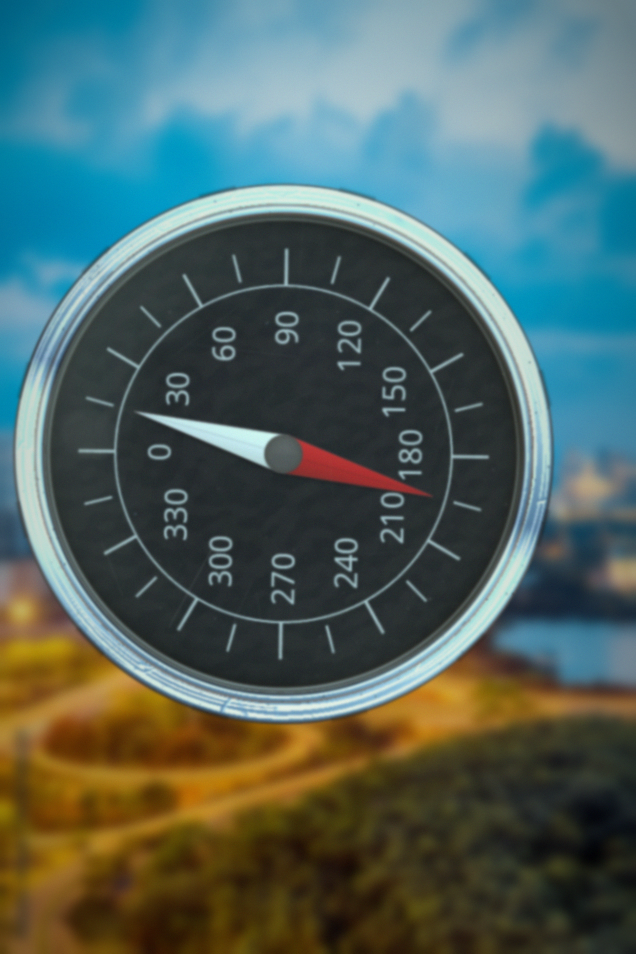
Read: 195 °
